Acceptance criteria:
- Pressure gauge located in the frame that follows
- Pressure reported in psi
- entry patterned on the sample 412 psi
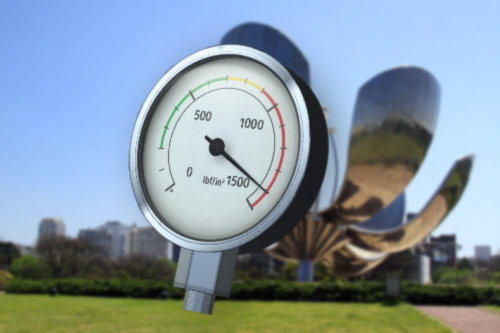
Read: 1400 psi
